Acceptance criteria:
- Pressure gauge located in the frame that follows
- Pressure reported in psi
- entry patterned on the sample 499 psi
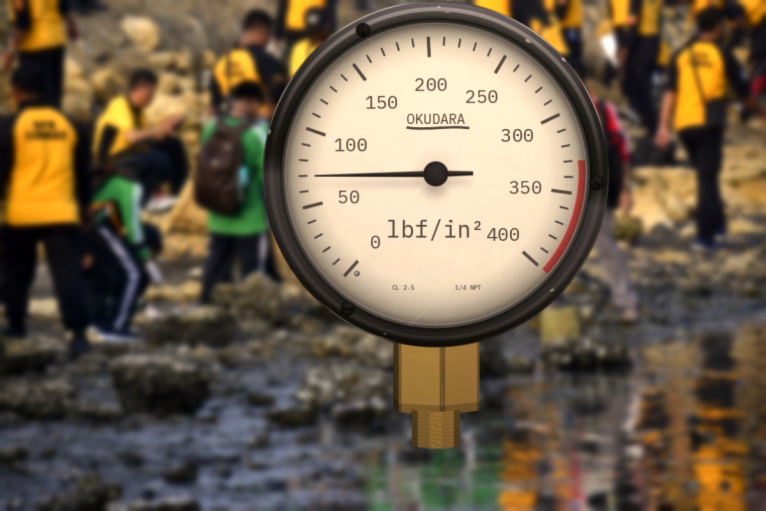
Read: 70 psi
